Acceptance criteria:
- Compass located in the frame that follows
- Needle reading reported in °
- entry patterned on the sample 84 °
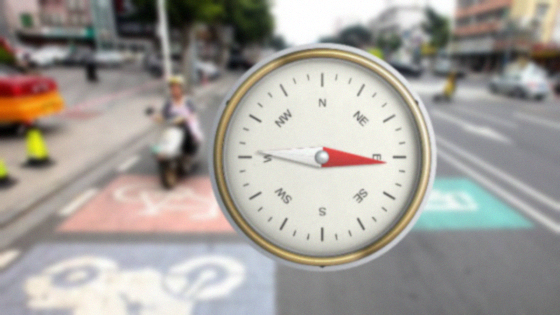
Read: 95 °
